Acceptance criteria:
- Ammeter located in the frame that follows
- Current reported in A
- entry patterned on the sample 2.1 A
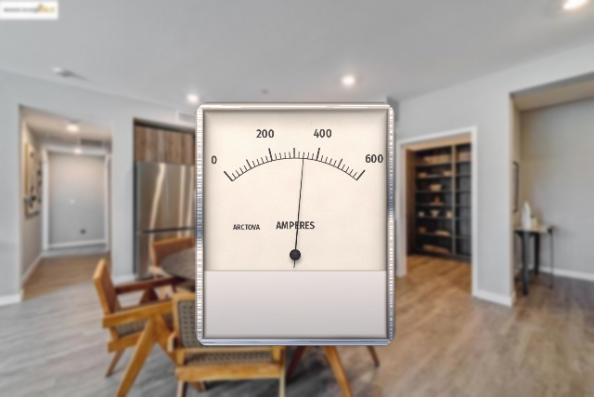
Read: 340 A
